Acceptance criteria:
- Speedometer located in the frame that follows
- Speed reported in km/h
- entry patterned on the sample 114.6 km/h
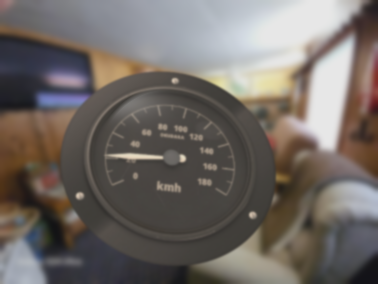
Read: 20 km/h
